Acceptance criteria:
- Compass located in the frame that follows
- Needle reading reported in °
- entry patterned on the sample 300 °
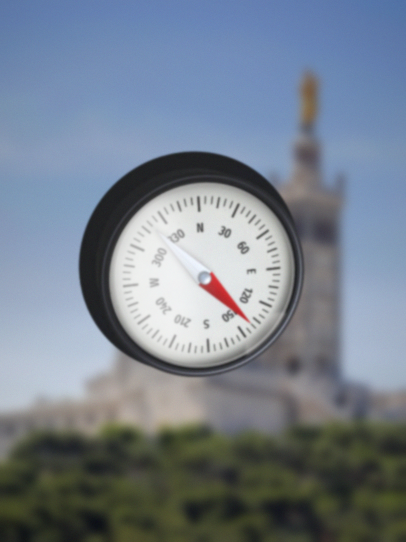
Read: 140 °
